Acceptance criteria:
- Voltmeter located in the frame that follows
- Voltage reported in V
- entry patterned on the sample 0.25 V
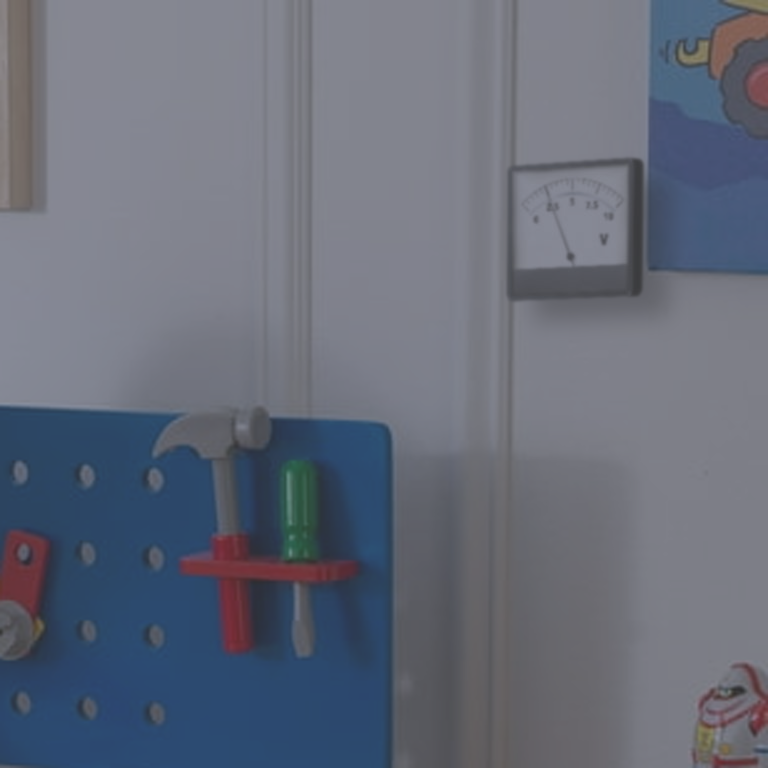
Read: 2.5 V
